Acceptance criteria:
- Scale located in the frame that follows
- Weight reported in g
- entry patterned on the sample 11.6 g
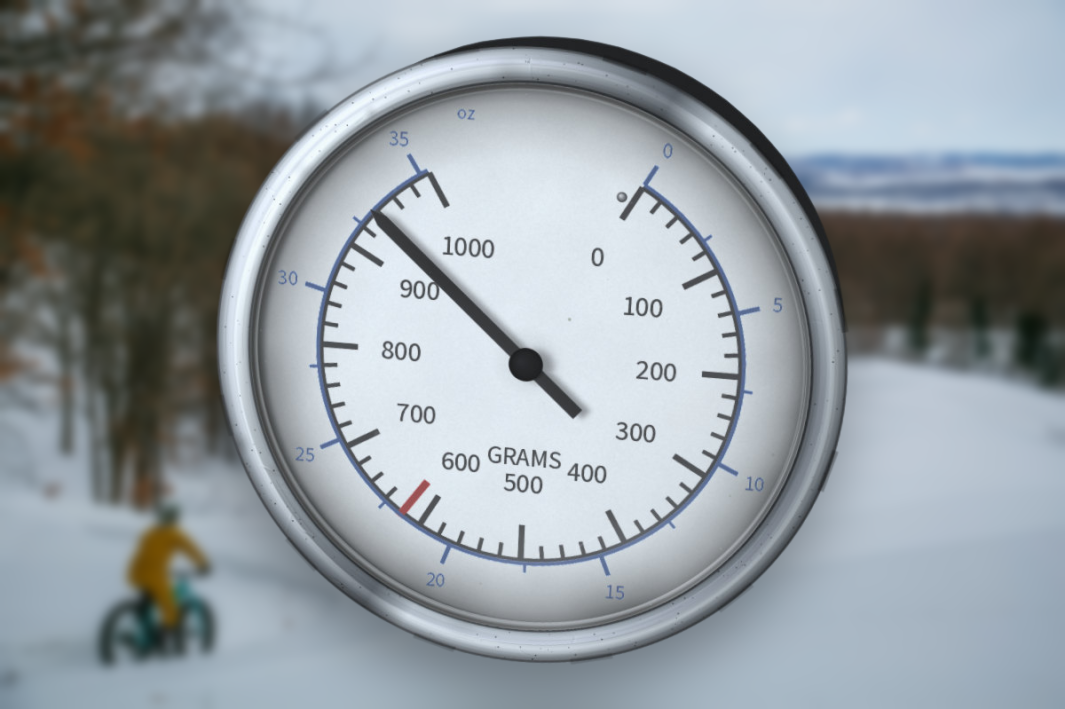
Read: 940 g
